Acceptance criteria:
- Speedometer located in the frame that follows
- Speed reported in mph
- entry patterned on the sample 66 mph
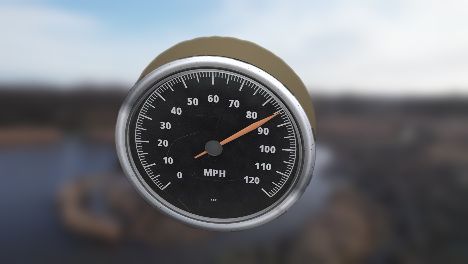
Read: 85 mph
